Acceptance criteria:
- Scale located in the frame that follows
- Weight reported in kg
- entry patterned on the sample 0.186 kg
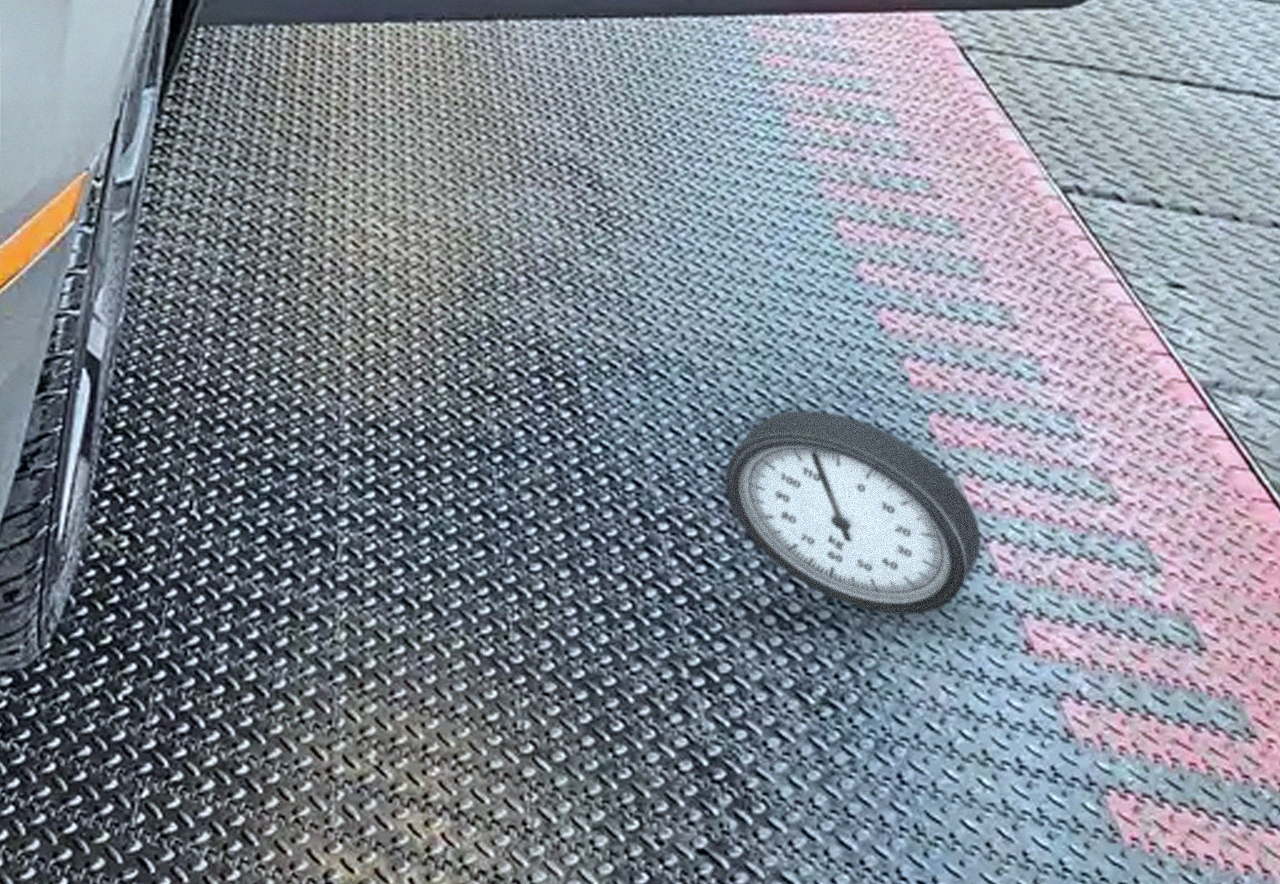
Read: 115 kg
